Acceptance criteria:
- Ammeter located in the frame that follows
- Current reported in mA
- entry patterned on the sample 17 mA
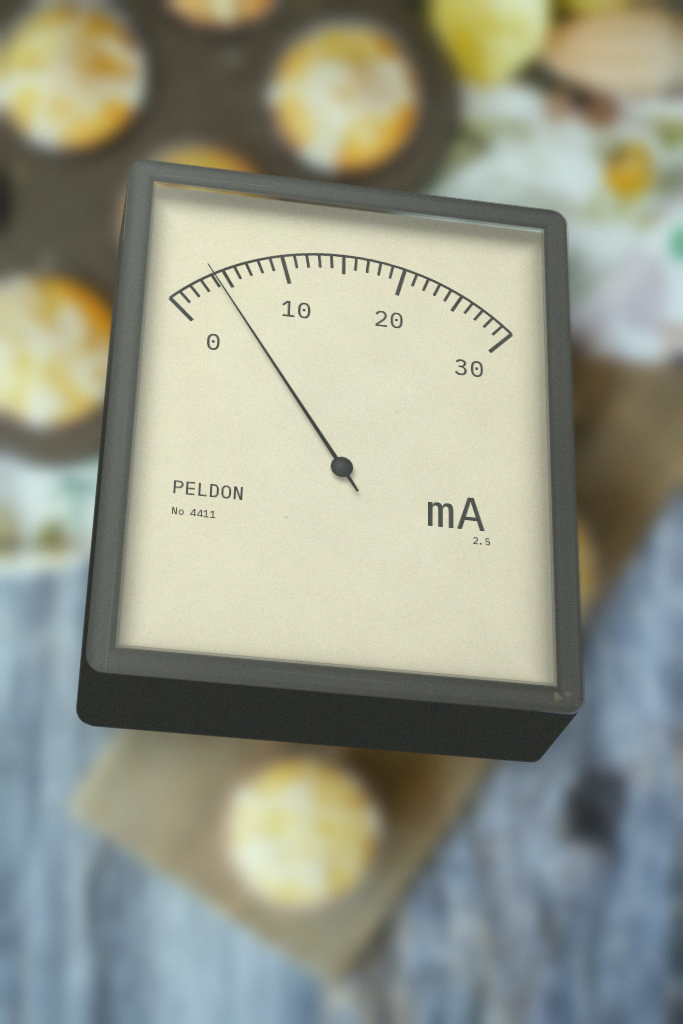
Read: 4 mA
